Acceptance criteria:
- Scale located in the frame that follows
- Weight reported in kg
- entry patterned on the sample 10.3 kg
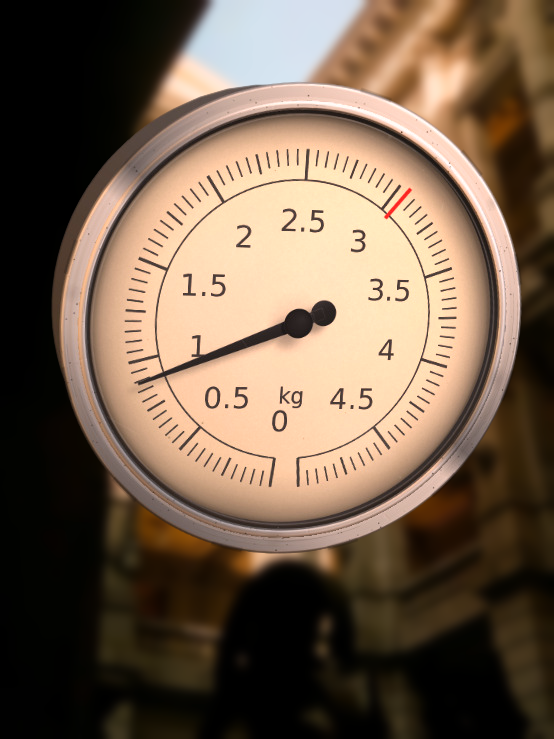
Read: 0.9 kg
